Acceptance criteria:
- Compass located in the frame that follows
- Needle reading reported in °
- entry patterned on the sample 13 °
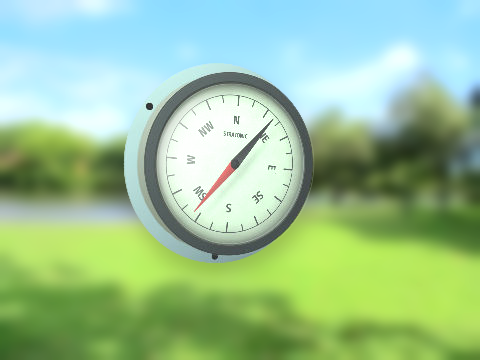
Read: 217.5 °
